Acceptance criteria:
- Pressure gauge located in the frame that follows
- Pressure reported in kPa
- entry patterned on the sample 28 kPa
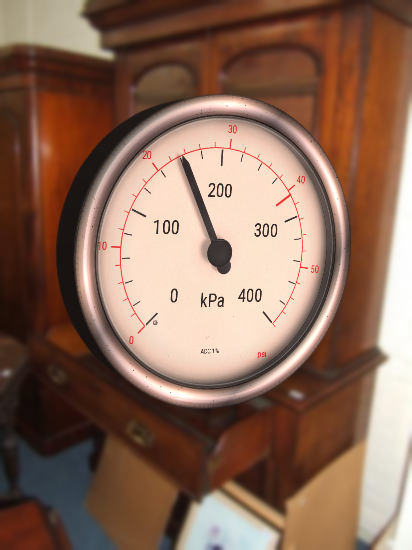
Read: 160 kPa
